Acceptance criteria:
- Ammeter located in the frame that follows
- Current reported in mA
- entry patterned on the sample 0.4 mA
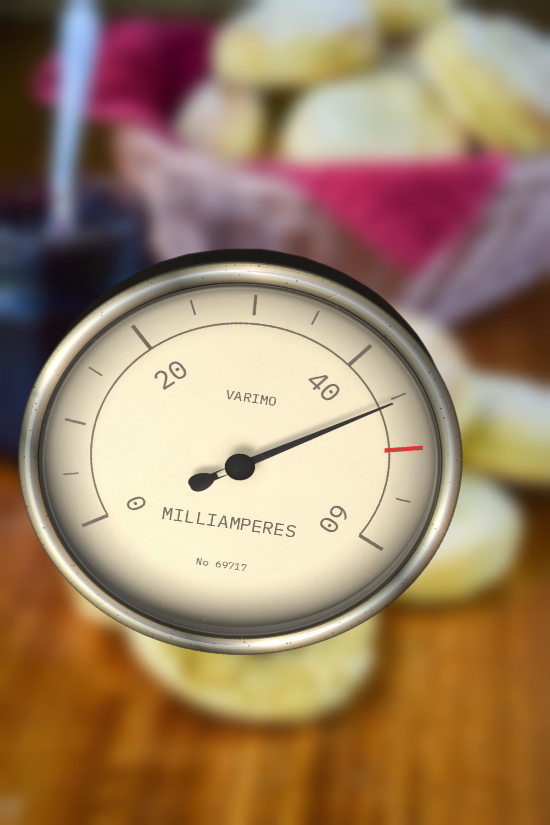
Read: 45 mA
